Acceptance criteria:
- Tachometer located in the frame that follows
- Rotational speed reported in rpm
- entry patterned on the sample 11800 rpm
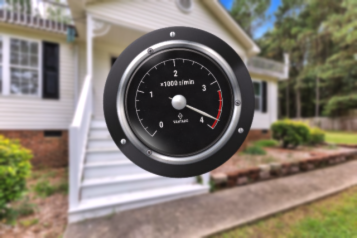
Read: 3800 rpm
